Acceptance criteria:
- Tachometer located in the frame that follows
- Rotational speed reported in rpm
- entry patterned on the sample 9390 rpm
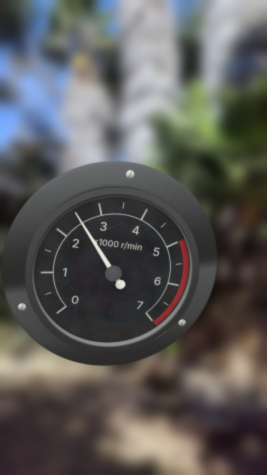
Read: 2500 rpm
